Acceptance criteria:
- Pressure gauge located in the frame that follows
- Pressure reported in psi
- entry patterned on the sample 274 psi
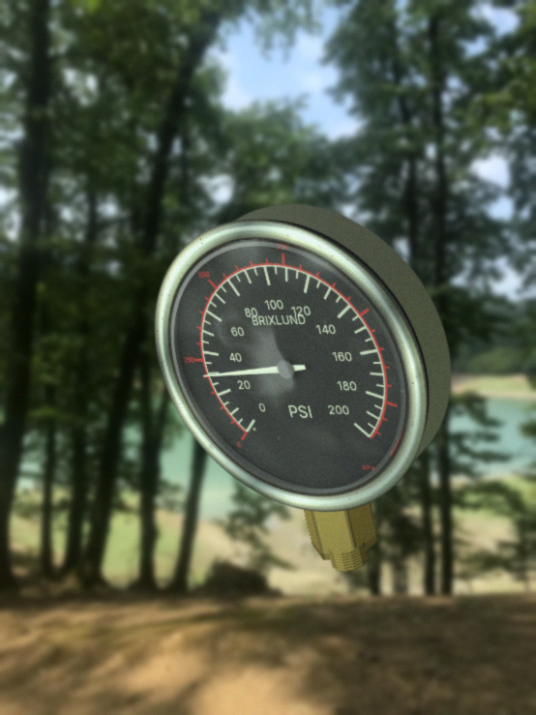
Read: 30 psi
